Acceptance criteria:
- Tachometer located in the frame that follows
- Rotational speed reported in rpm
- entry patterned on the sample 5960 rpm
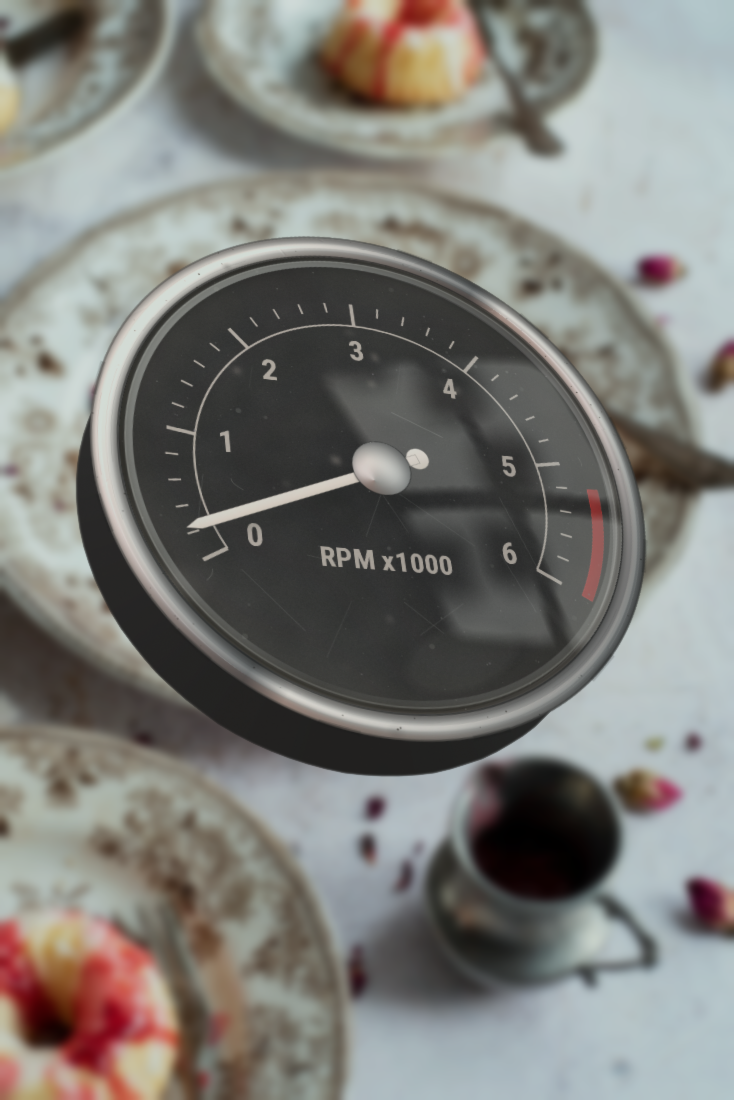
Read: 200 rpm
